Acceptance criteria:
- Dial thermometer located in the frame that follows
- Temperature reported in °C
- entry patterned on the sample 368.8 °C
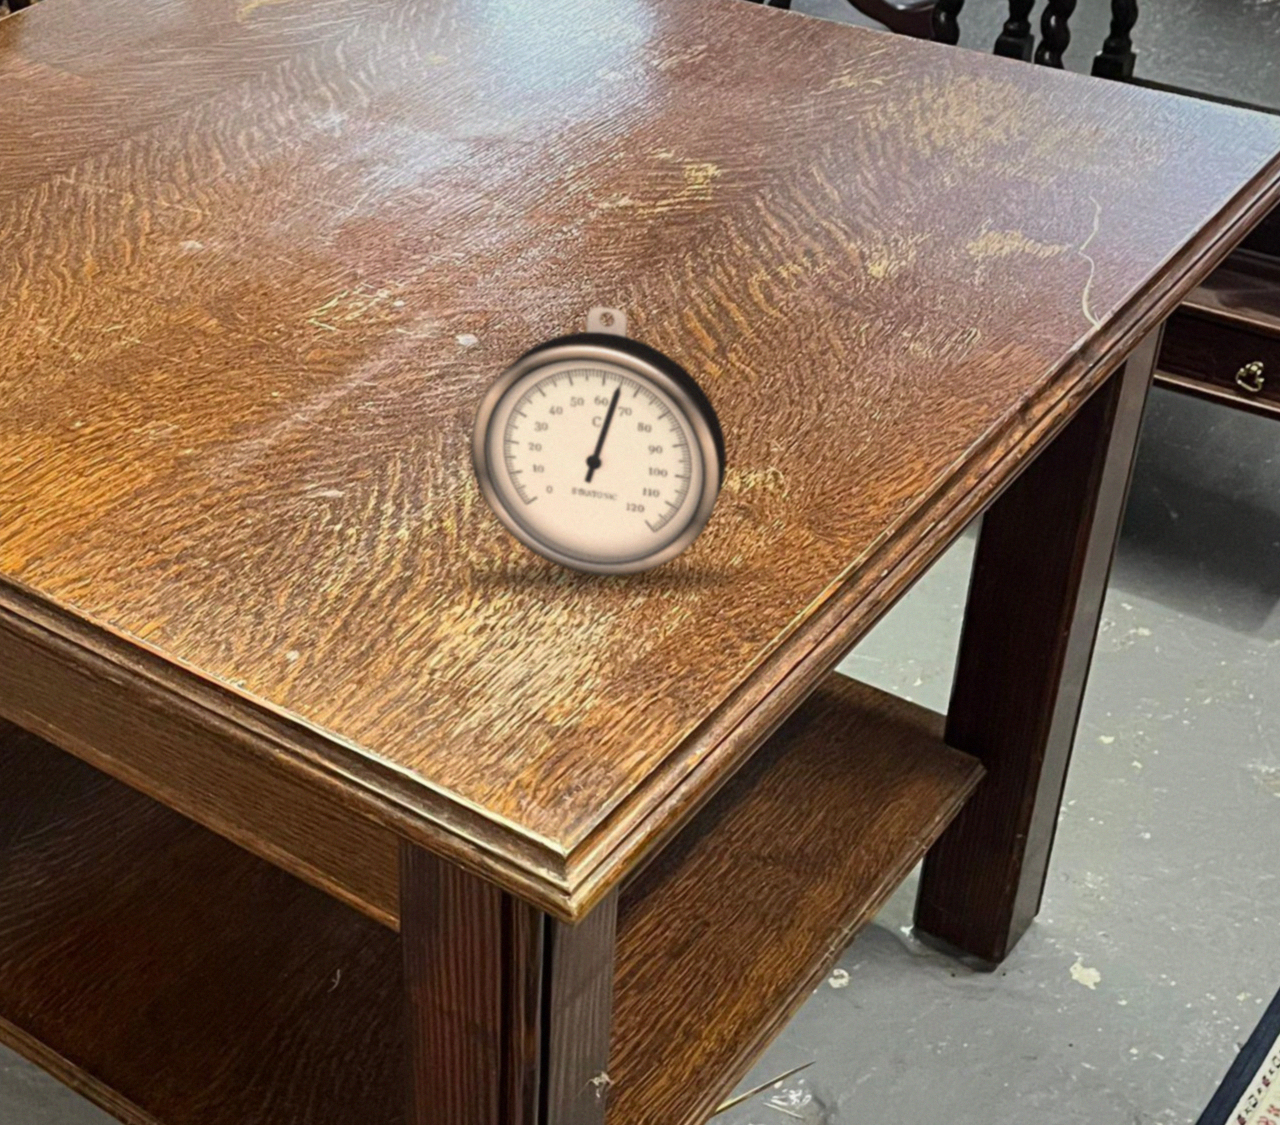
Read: 65 °C
